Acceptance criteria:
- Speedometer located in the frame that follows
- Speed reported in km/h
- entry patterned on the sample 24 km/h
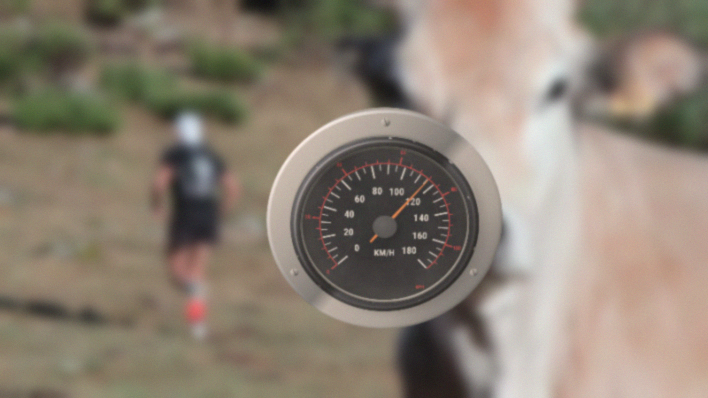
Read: 115 km/h
